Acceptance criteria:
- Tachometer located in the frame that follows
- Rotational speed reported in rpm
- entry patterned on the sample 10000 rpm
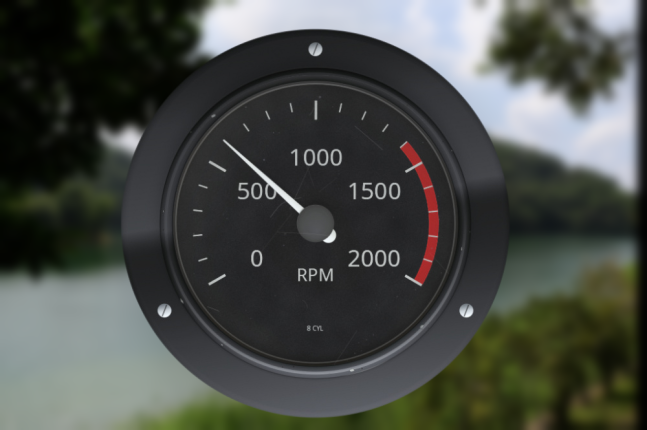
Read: 600 rpm
